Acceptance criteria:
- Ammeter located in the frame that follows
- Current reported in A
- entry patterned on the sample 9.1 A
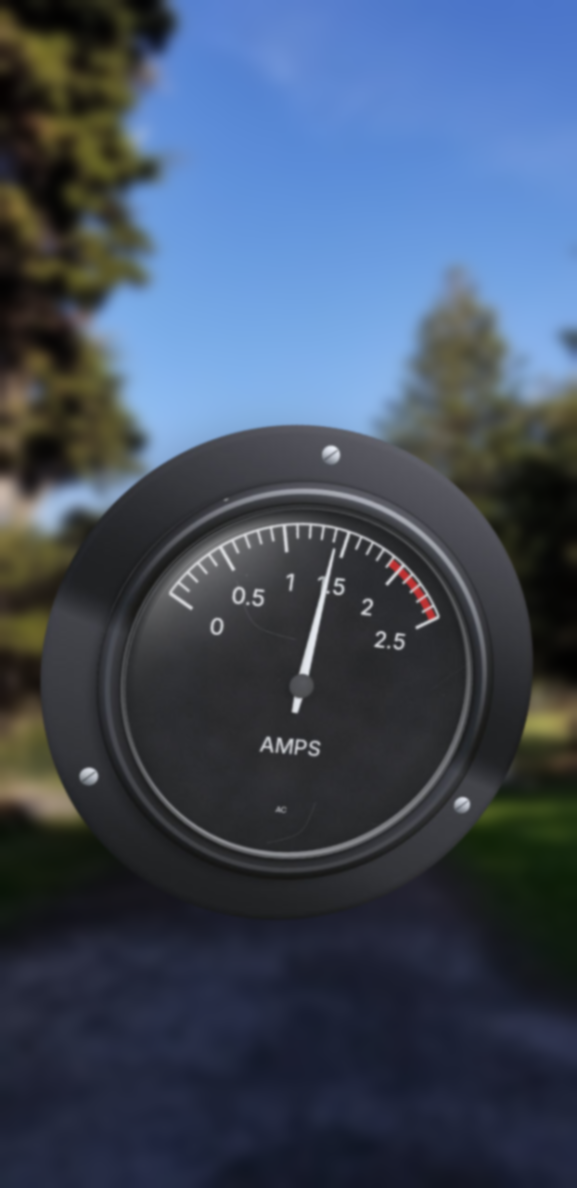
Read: 1.4 A
